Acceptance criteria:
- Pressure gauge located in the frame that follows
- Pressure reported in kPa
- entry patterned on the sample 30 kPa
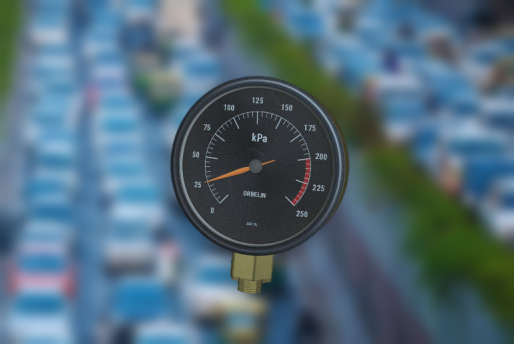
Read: 25 kPa
